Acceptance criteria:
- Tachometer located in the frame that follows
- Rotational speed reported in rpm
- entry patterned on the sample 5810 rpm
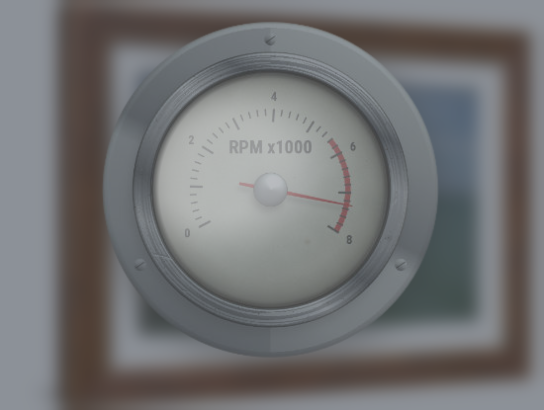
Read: 7300 rpm
